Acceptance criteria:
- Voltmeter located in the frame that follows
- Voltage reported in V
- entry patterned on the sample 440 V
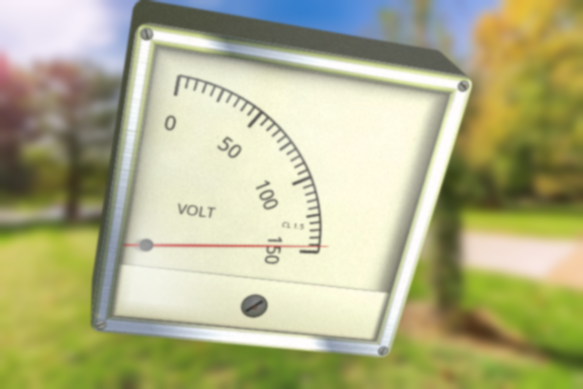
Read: 145 V
